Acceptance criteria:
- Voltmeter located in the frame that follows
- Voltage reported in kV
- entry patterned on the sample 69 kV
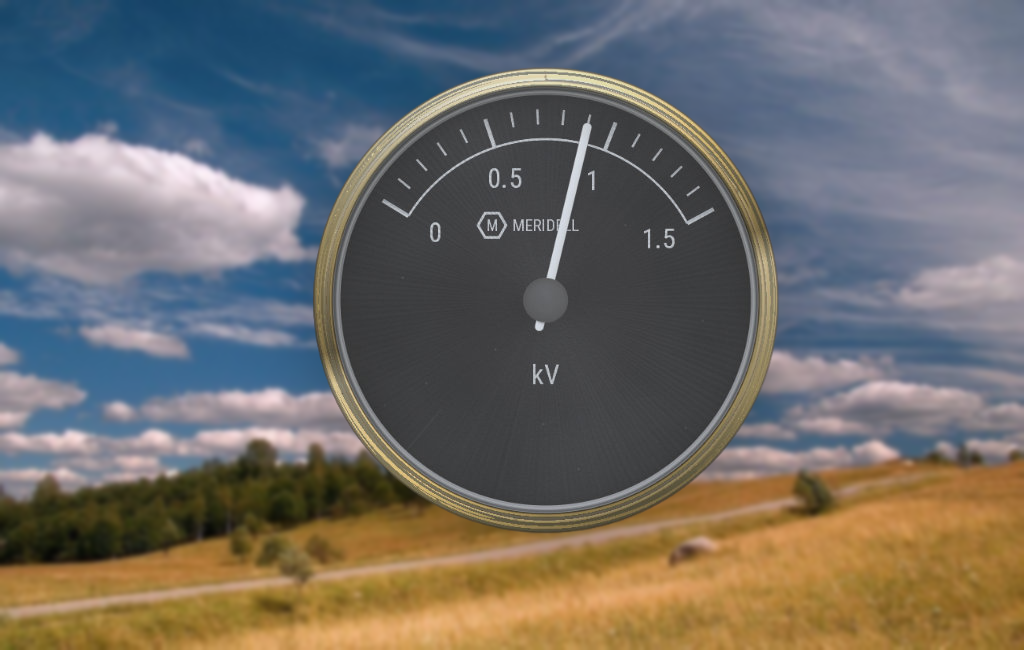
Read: 0.9 kV
